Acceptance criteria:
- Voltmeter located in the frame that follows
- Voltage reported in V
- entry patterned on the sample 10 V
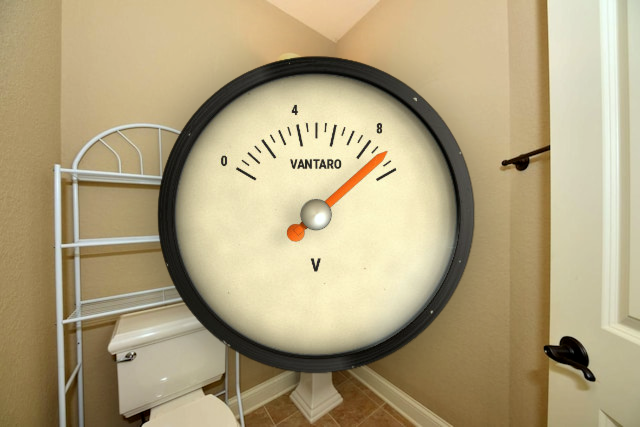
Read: 9 V
